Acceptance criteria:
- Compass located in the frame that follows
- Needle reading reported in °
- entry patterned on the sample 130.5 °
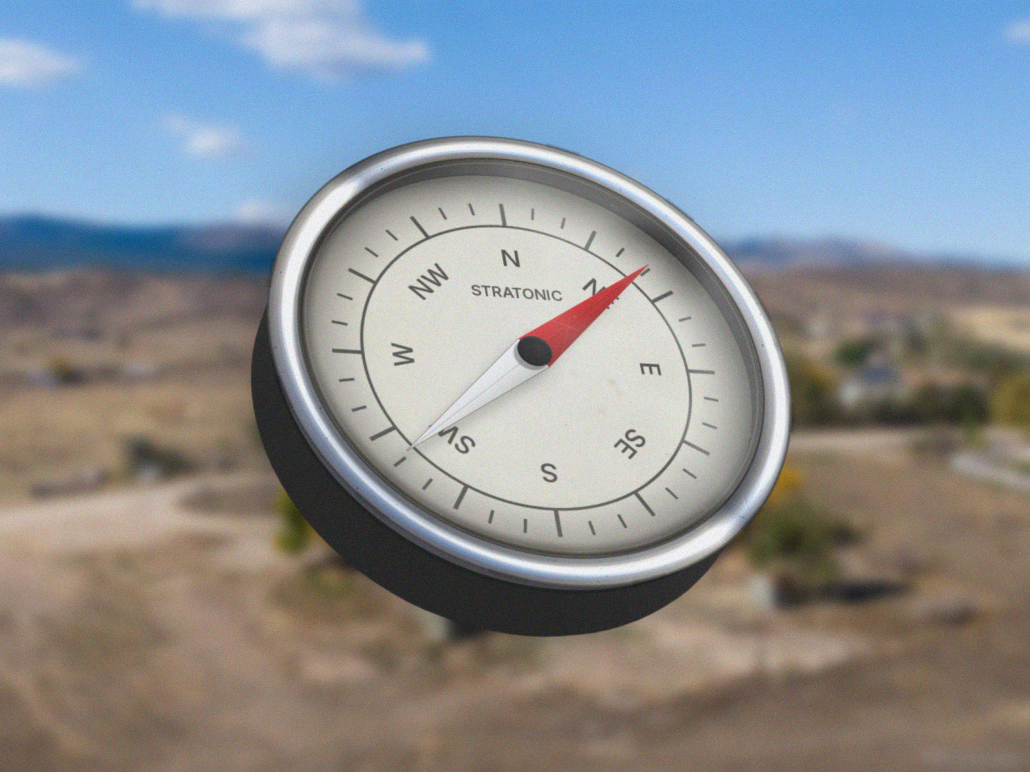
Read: 50 °
